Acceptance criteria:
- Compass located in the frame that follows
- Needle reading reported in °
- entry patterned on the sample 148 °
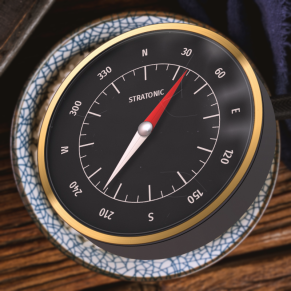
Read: 40 °
